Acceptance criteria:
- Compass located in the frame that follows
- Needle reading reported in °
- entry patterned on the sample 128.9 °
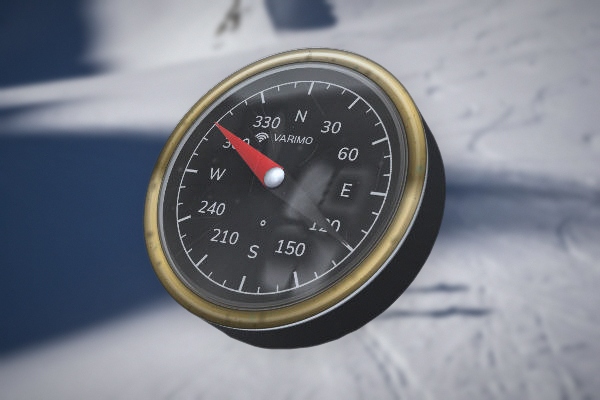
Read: 300 °
